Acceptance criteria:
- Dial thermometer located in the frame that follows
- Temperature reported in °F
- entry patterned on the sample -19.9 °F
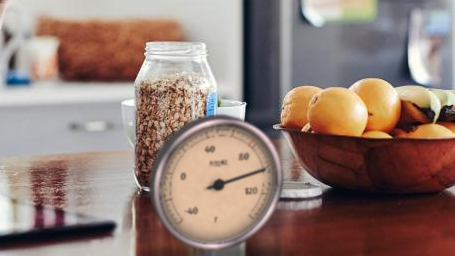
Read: 100 °F
